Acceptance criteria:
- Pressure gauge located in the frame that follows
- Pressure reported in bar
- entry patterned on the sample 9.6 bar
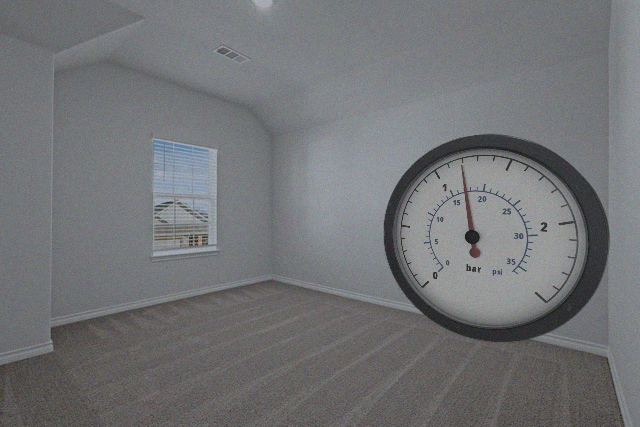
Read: 1.2 bar
